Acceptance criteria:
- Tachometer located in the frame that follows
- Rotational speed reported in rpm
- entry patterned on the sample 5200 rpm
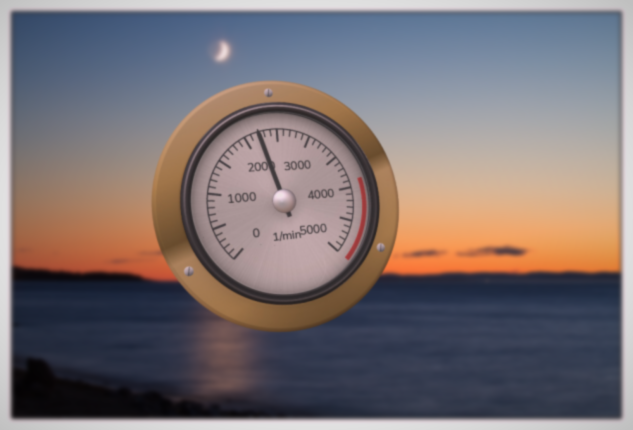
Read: 2200 rpm
